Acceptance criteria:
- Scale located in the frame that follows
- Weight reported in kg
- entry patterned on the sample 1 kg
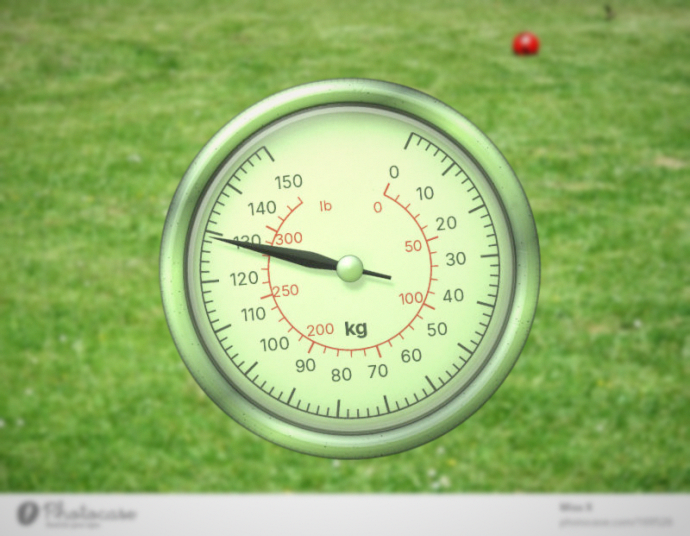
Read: 129 kg
